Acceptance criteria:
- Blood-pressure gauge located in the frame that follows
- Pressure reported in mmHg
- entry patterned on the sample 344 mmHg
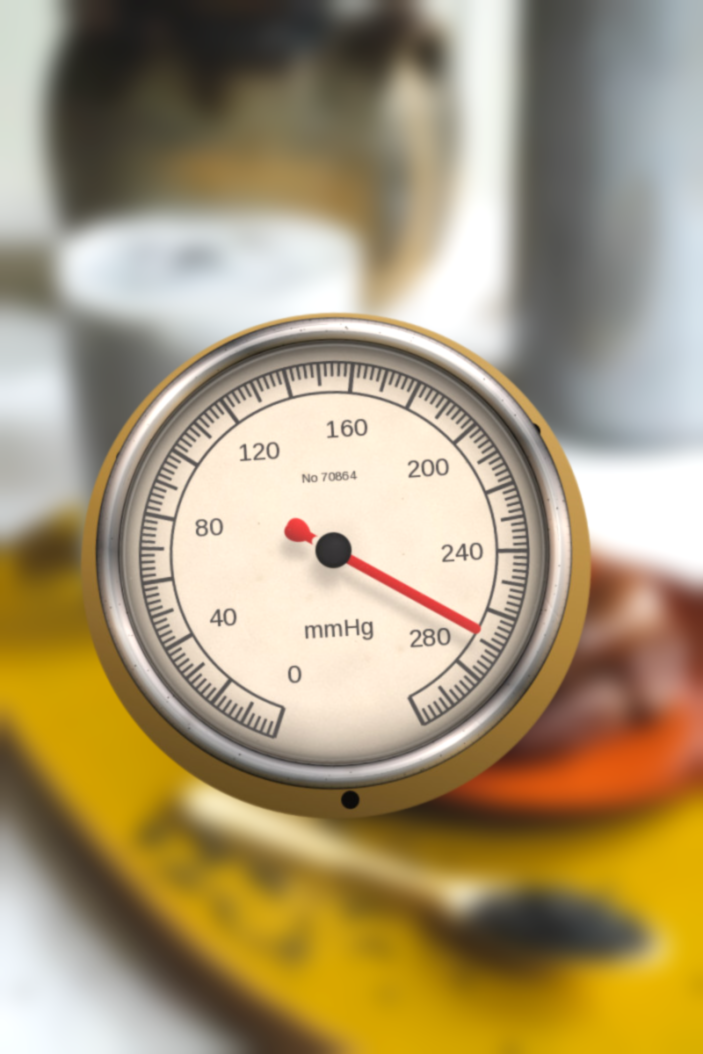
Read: 268 mmHg
